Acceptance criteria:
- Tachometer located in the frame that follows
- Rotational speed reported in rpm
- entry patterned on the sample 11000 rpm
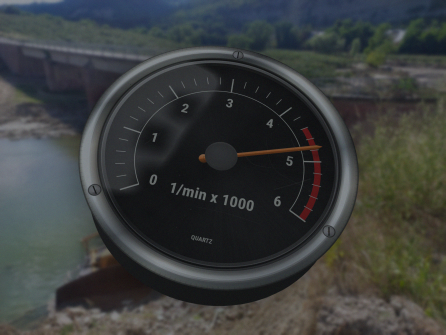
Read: 4800 rpm
